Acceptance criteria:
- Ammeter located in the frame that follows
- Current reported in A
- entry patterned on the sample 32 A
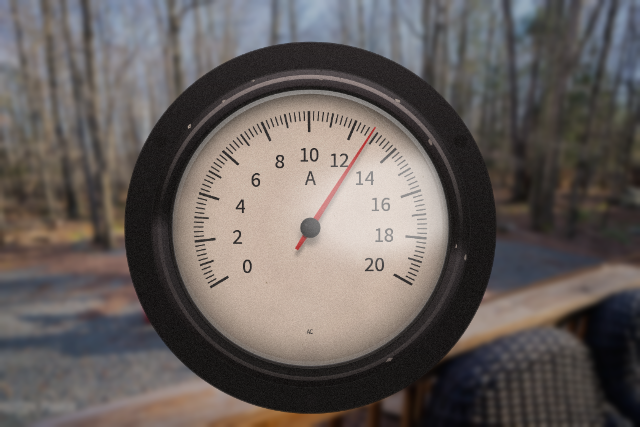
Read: 12.8 A
